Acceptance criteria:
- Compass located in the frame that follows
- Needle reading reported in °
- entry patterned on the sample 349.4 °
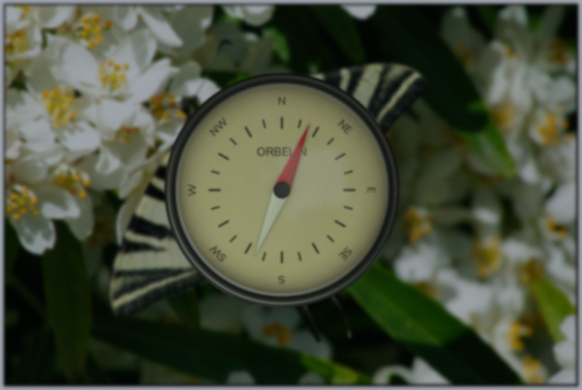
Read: 22.5 °
